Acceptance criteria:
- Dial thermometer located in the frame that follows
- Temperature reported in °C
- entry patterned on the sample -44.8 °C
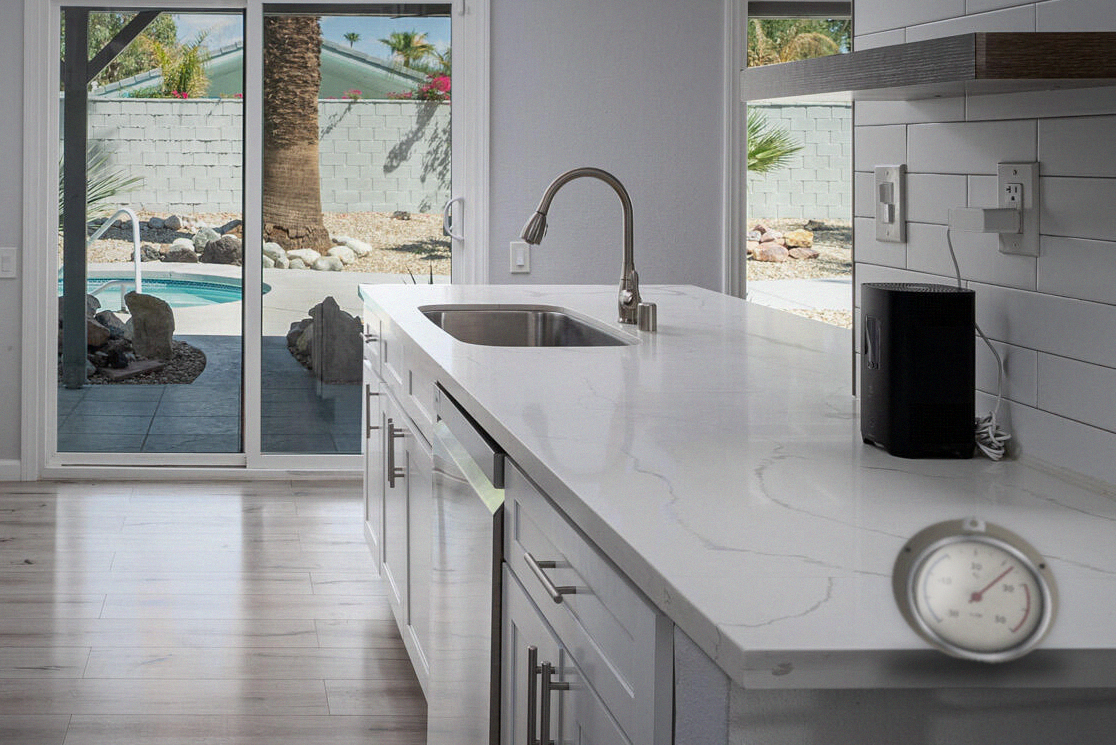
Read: 22.5 °C
